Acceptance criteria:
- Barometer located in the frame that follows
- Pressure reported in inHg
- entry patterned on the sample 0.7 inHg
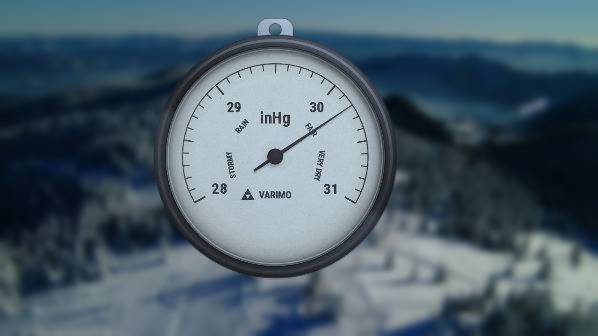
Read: 30.2 inHg
